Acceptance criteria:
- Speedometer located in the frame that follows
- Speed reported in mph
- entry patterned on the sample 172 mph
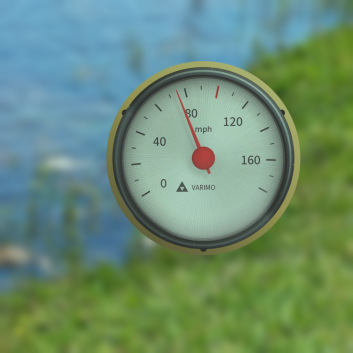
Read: 75 mph
